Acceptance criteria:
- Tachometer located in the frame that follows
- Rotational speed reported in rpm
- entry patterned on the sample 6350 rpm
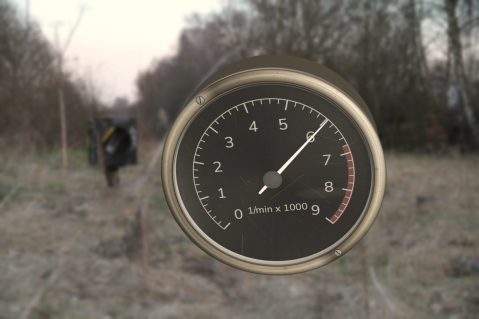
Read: 6000 rpm
